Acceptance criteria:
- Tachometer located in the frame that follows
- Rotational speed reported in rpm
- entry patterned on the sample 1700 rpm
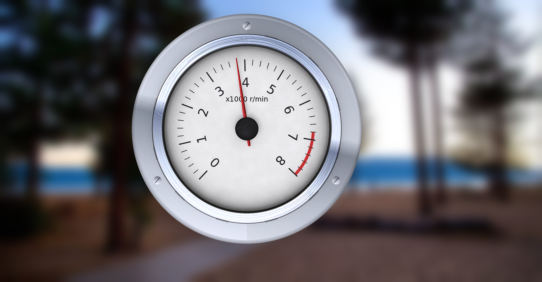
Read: 3800 rpm
